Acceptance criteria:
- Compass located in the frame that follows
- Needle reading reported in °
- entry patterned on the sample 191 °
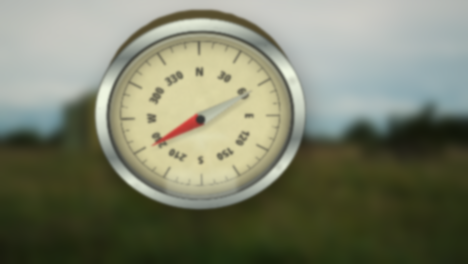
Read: 240 °
